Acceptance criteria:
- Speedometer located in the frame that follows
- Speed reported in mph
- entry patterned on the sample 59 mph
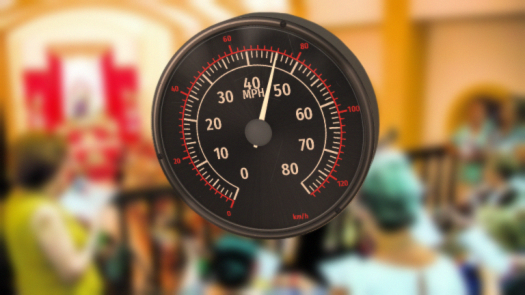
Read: 46 mph
